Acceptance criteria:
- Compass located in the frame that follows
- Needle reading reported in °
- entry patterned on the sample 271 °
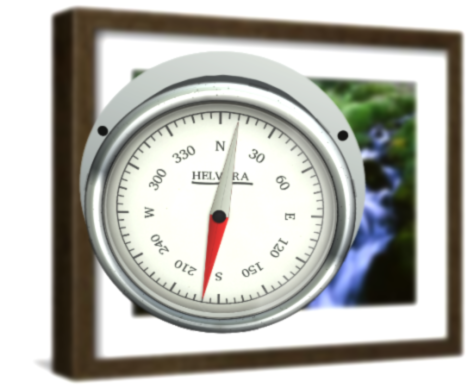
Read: 190 °
